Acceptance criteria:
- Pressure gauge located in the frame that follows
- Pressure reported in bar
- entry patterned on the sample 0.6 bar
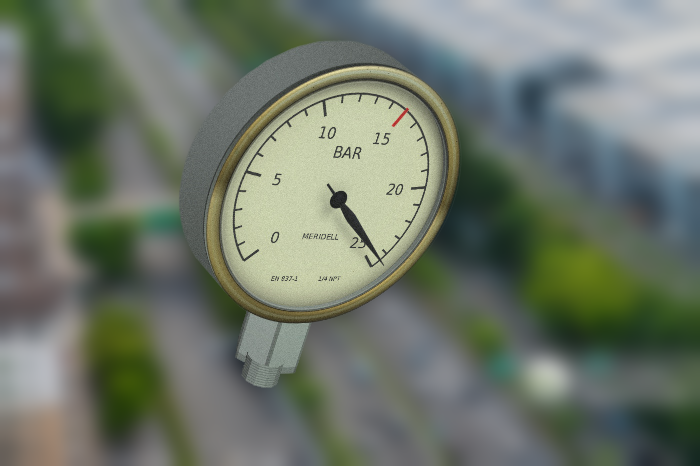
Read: 24.5 bar
